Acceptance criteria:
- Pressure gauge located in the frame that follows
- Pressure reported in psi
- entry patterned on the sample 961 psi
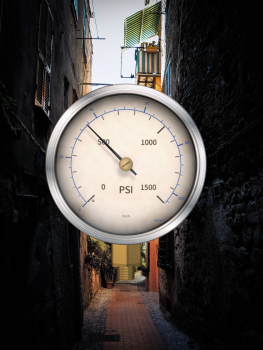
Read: 500 psi
